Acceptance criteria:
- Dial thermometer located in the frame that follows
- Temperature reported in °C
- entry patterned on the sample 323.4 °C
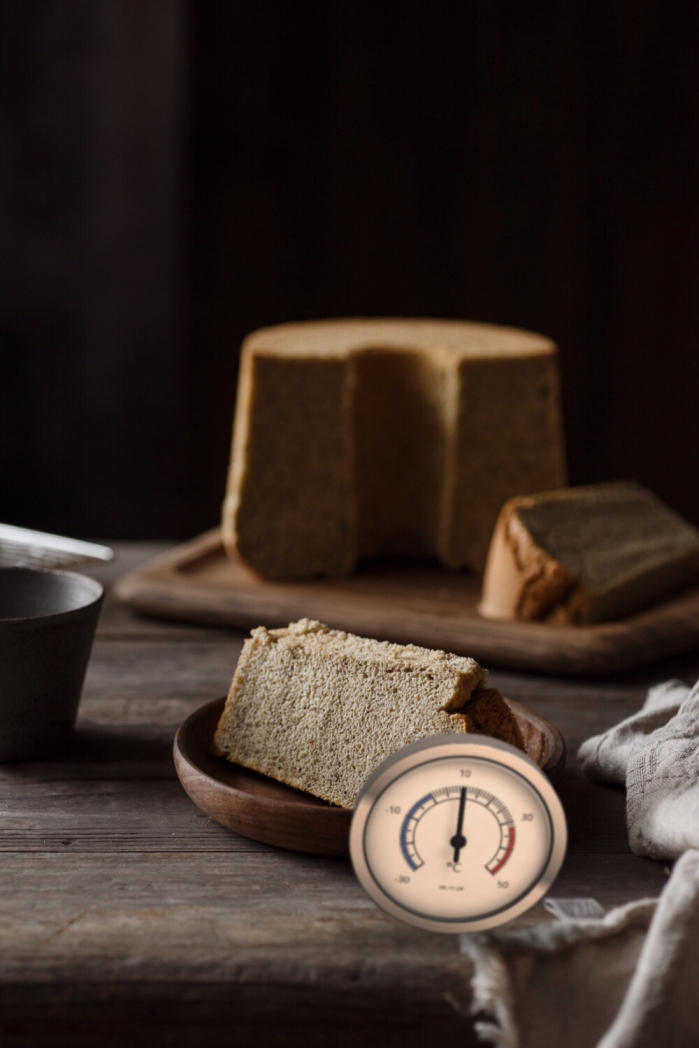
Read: 10 °C
